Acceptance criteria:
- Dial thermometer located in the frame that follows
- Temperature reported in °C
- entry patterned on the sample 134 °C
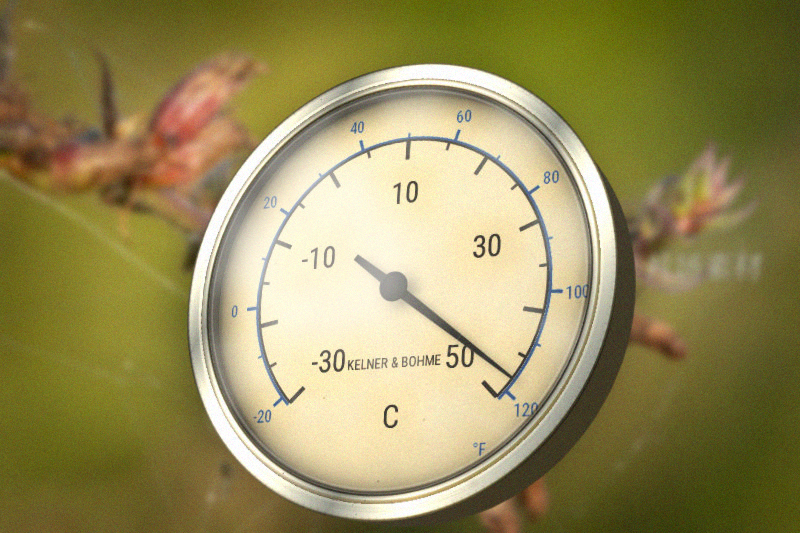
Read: 47.5 °C
